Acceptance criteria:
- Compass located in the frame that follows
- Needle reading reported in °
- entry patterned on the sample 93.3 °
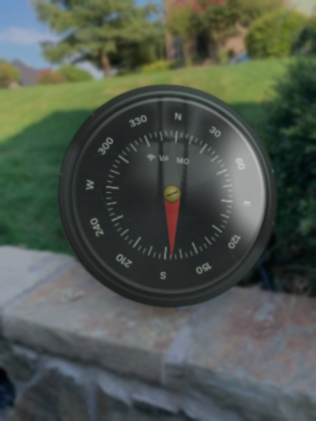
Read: 175 °
